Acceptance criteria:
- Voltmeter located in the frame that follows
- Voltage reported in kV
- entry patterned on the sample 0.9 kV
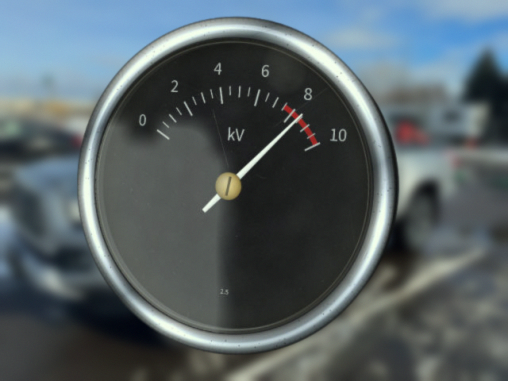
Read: 8.5 kV
